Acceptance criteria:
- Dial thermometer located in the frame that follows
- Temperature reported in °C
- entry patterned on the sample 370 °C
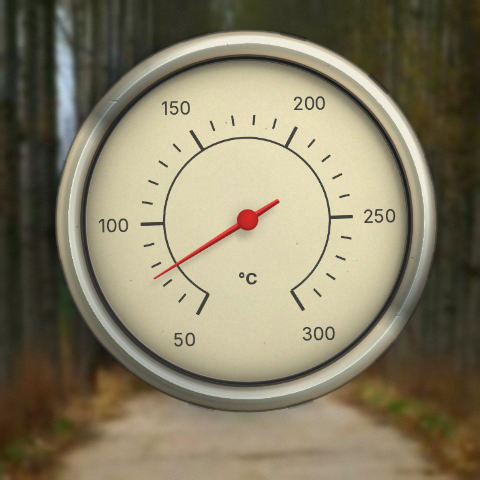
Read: 75 °C
